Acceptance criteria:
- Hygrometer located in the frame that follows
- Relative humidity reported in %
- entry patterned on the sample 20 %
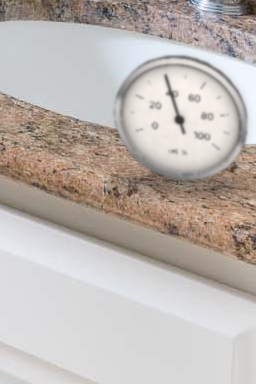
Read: 40 %
